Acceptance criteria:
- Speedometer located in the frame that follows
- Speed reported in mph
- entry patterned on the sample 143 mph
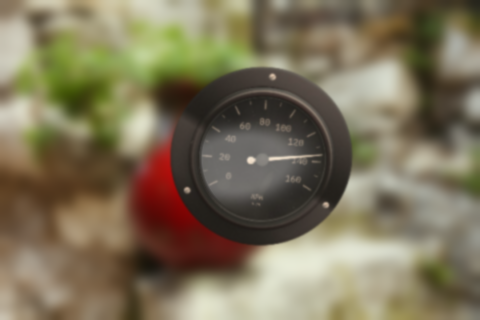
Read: 135 mph
